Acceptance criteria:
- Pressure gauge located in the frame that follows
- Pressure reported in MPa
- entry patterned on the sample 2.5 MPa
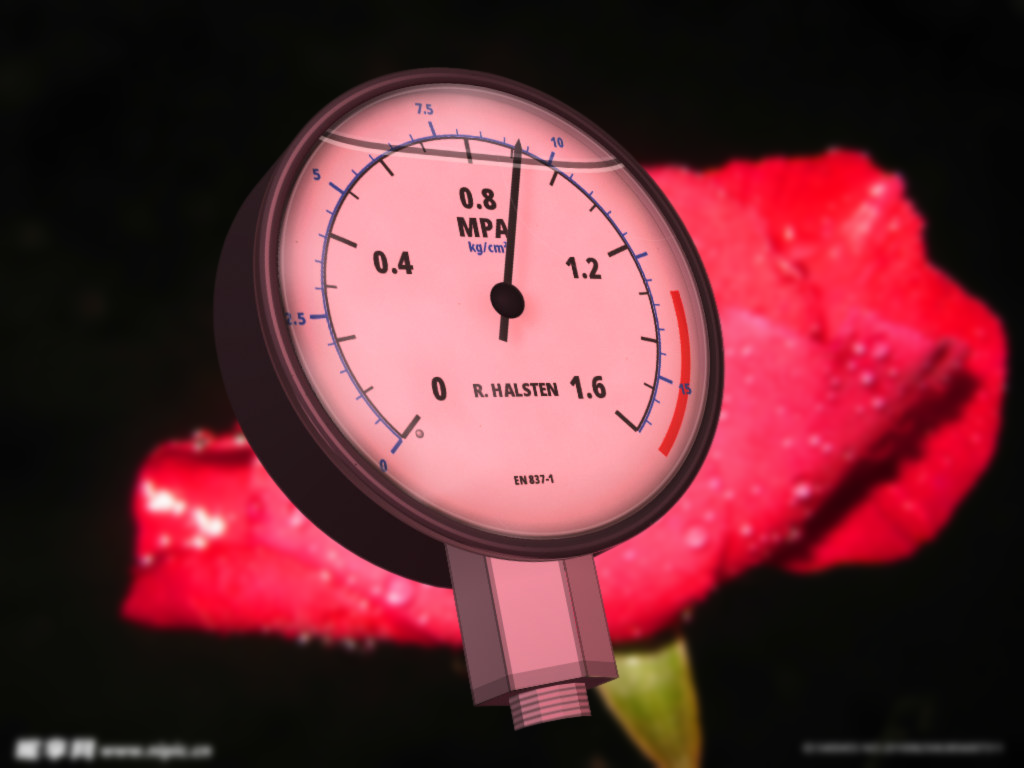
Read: 0.9 MPa
